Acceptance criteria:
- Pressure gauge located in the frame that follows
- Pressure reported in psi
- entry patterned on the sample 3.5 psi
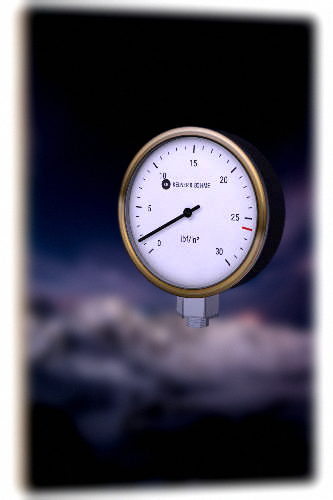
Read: 1.5 psi
